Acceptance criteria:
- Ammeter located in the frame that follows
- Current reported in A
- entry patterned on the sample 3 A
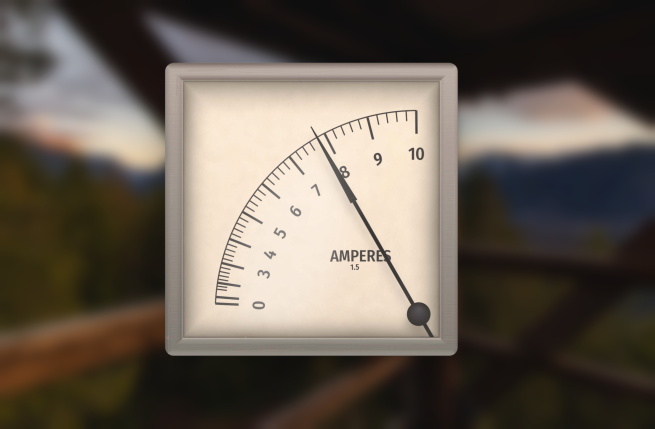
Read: 7.8 A
